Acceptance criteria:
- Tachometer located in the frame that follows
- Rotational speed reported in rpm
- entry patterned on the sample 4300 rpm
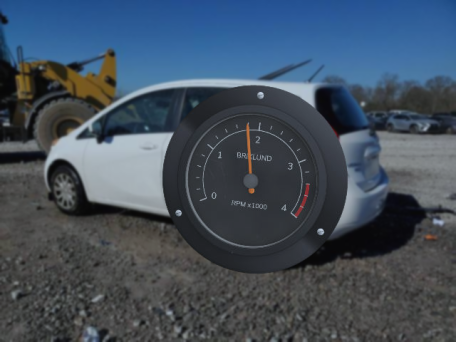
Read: 1800 rpm
